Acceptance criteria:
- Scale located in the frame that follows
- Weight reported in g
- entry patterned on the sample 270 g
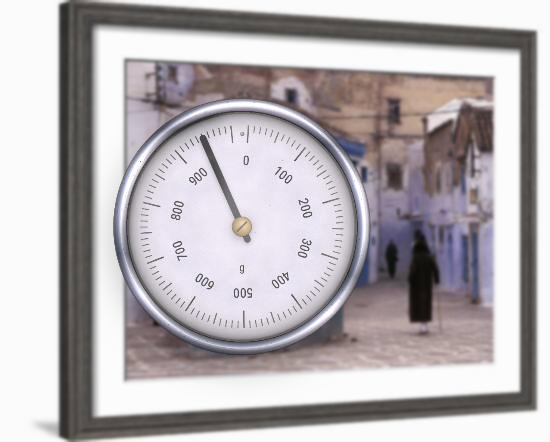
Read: 950 g
